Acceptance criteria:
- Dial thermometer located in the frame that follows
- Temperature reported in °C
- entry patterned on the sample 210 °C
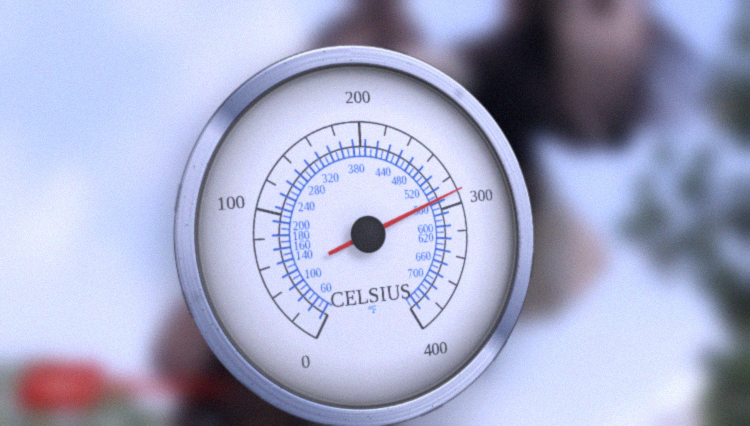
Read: 290 °C
